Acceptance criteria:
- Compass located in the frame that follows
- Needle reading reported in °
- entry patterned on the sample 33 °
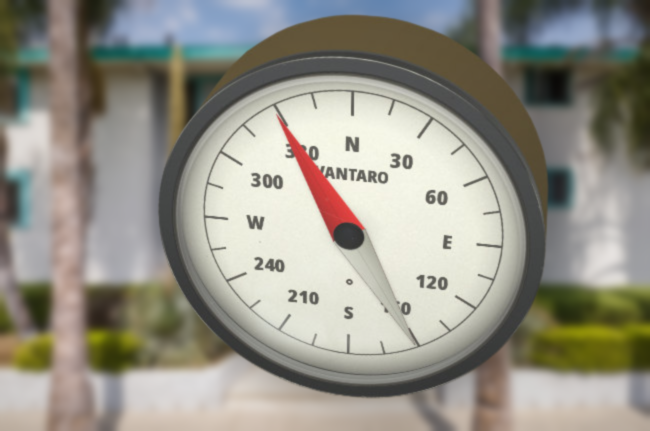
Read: 330 °
